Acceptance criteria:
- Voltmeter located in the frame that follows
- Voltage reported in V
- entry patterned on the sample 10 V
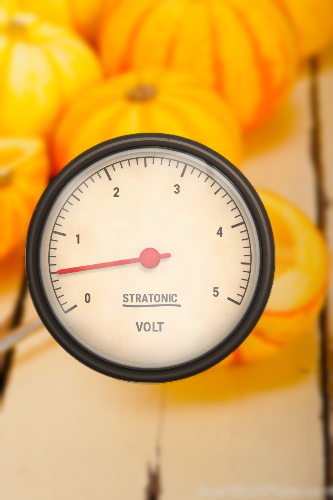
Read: 0.5 V
